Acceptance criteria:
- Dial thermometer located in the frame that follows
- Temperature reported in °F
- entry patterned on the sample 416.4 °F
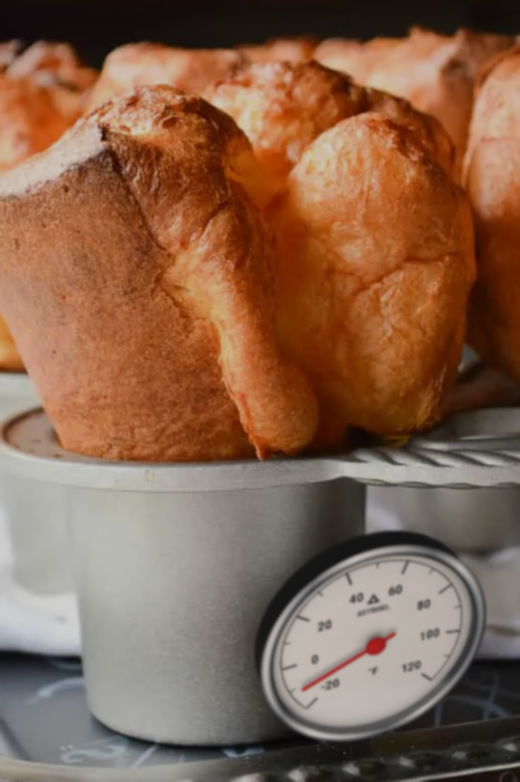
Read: -10 °F
